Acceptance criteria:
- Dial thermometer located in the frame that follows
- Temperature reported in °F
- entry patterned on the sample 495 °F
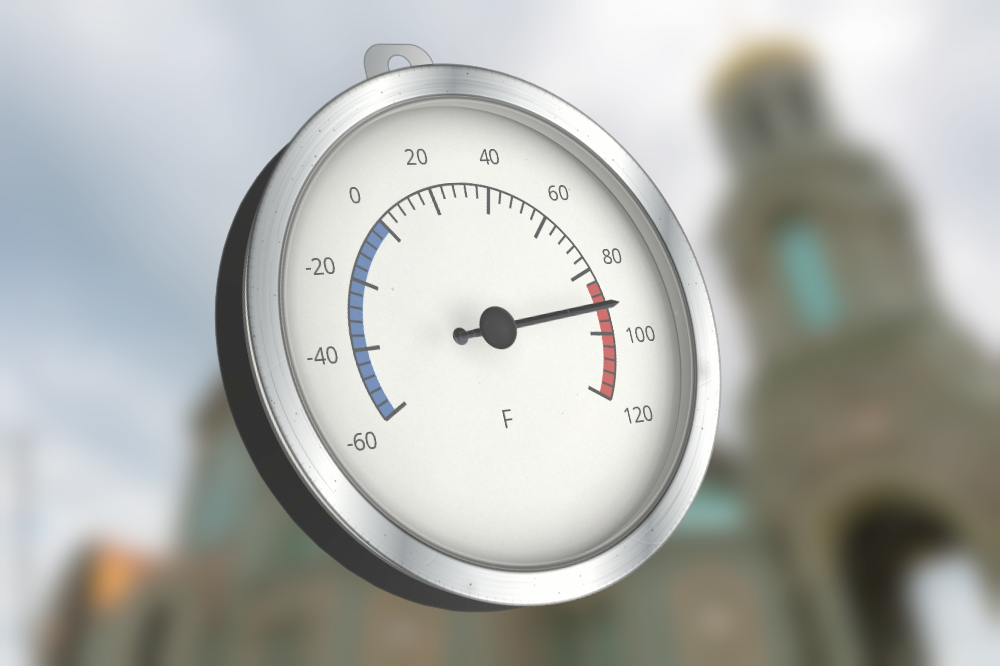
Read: 92 °F
